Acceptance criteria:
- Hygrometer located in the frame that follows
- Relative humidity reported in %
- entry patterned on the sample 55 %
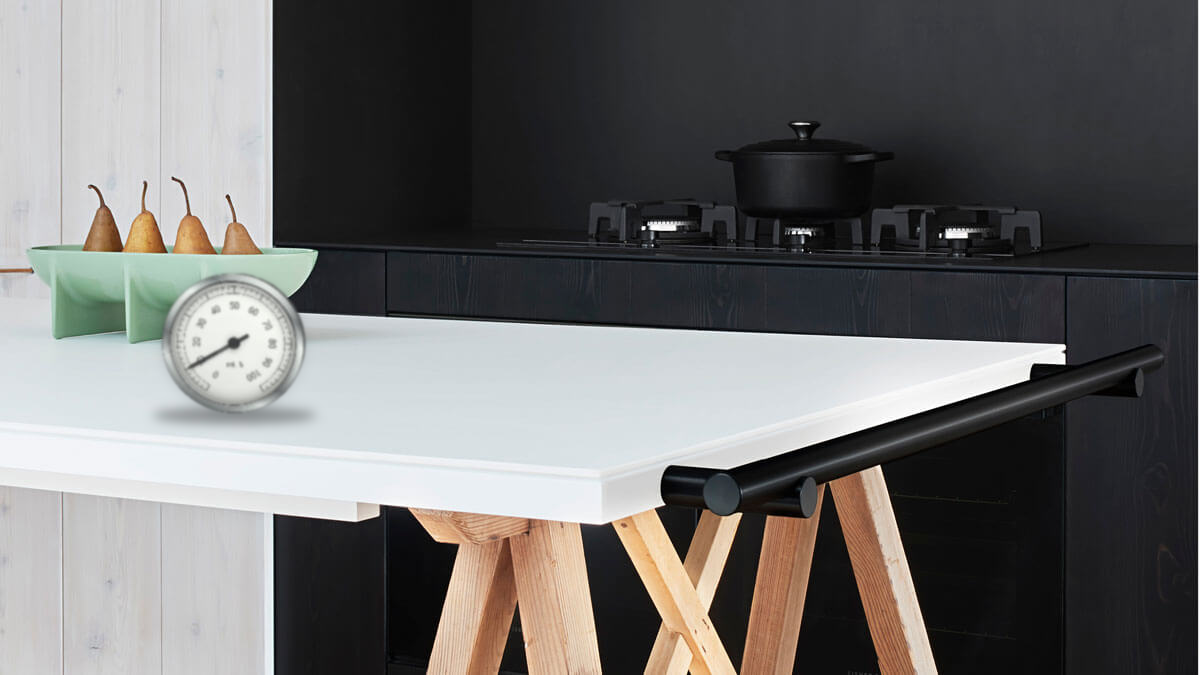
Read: 10 %
